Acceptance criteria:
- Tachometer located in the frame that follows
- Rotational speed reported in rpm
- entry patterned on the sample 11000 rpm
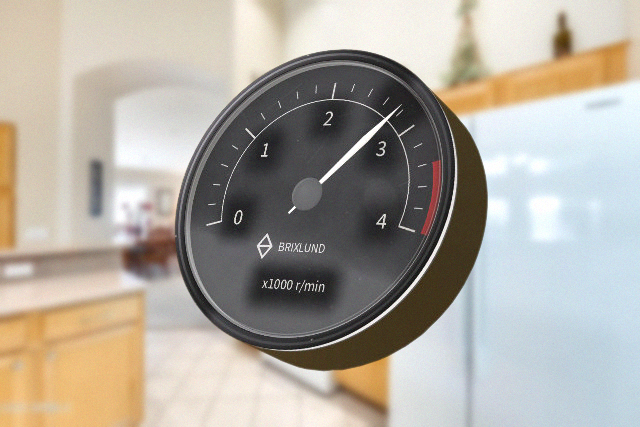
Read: 2800 rpm
